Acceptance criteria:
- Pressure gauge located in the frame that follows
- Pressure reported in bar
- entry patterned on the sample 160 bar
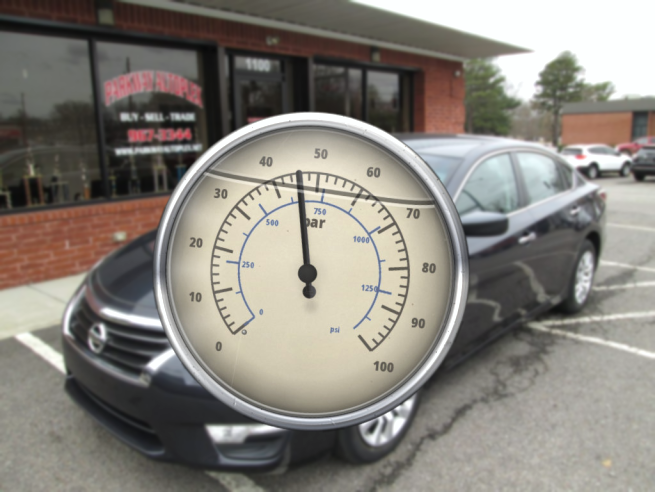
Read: 46 bar
